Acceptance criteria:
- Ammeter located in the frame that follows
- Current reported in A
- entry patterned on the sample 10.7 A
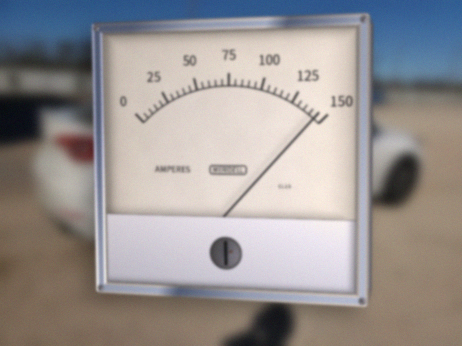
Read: 145 A
